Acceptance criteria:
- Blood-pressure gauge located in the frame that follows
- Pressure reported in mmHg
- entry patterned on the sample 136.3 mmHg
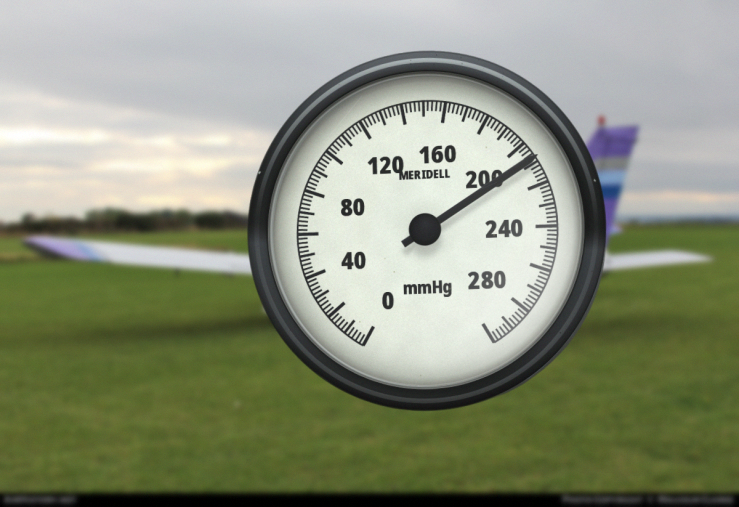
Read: 208 mmHg
